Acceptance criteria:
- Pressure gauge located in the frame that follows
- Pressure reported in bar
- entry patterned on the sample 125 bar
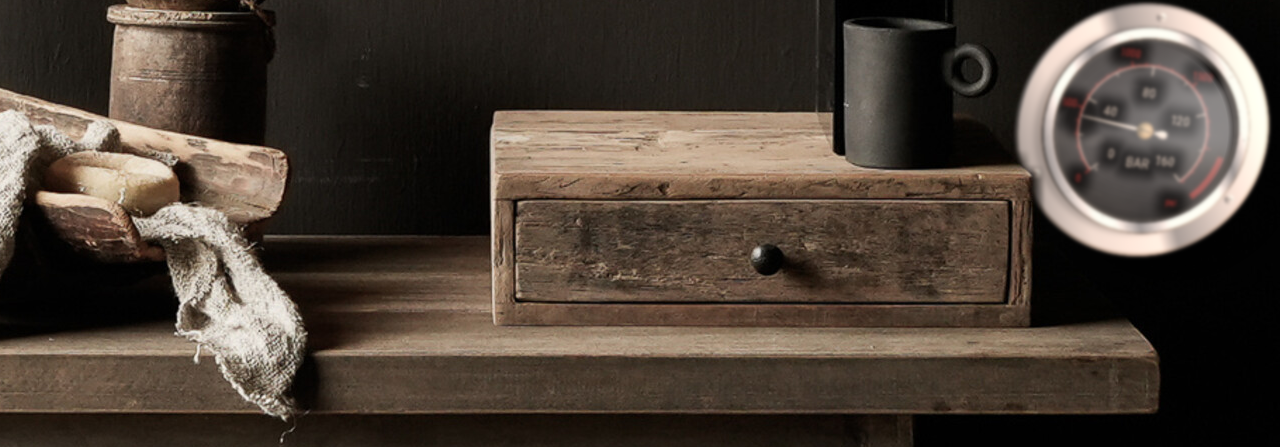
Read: 30 bar
